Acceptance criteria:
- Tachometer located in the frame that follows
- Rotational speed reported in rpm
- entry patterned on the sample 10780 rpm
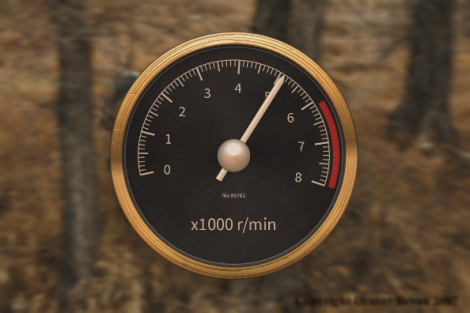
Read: 5100 rpm
